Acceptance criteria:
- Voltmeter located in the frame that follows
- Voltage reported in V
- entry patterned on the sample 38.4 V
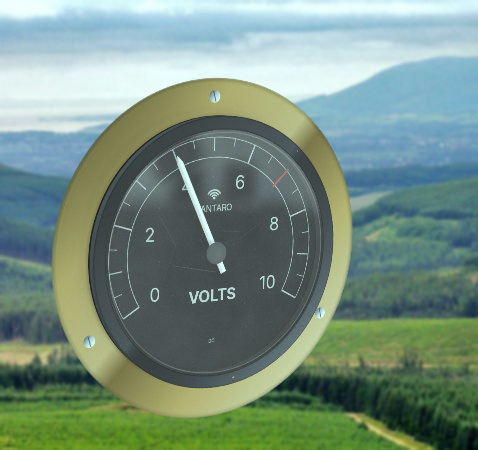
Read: 4 V
